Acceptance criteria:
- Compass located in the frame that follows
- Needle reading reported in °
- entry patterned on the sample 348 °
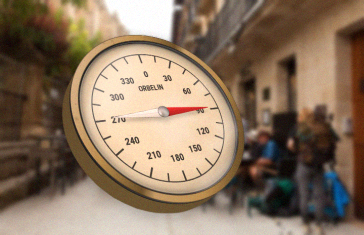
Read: 90 °
